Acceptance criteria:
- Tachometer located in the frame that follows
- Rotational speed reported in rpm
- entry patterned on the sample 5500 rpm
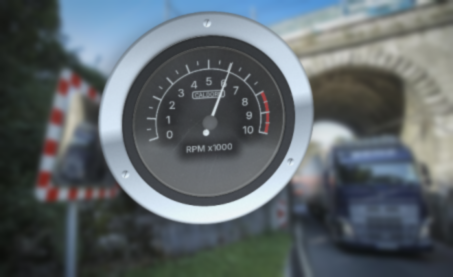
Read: 6000 rpm
